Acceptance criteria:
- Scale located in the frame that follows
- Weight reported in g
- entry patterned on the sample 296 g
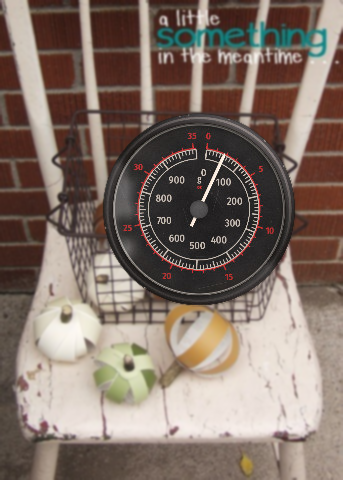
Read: 50 g
